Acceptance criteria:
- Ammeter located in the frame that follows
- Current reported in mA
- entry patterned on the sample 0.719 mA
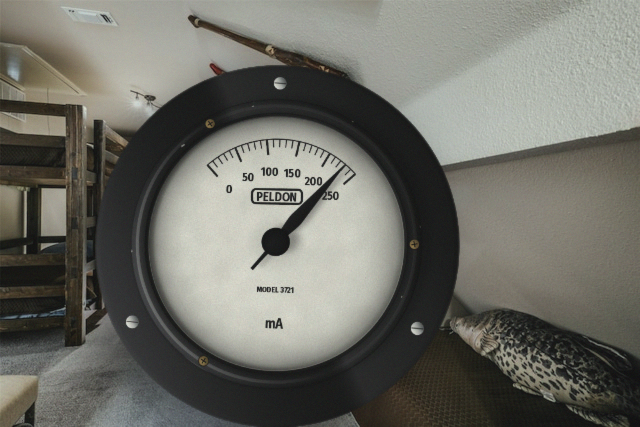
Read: 230 mA
